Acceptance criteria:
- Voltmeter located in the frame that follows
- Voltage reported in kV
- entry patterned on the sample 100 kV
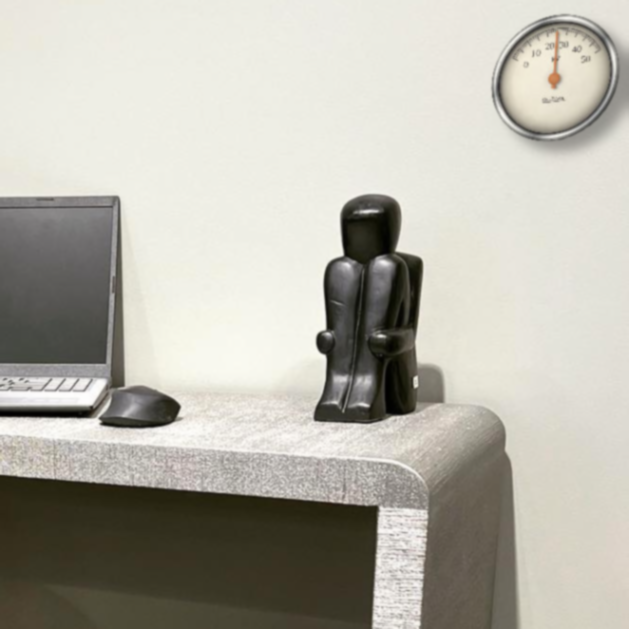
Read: 25 kV
